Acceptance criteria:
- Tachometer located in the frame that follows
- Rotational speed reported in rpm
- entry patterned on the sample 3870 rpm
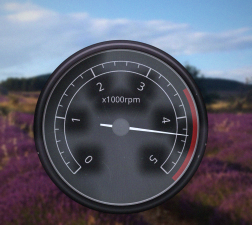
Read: 4300 rpm
